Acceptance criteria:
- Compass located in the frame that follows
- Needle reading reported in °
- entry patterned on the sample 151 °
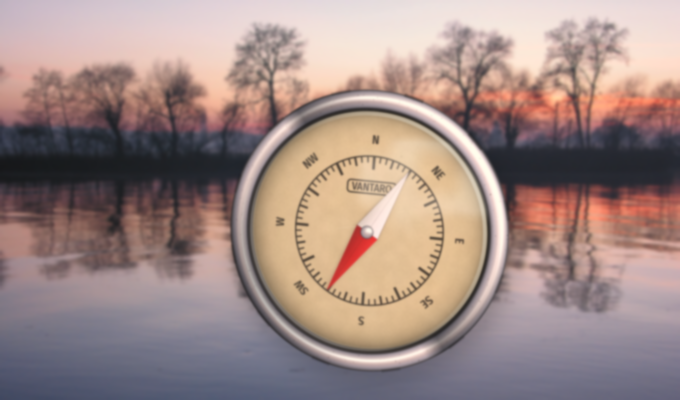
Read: 210 °
